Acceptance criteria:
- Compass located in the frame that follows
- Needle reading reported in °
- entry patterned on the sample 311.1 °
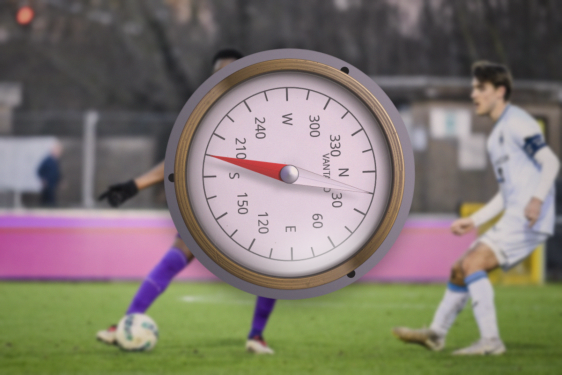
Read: 195 °
